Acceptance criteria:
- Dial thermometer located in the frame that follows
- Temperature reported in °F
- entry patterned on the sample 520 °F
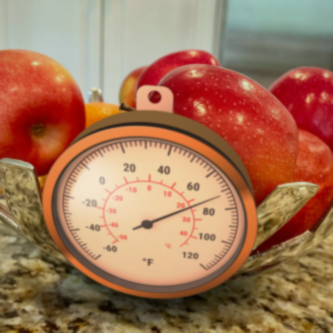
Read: 70 °F
